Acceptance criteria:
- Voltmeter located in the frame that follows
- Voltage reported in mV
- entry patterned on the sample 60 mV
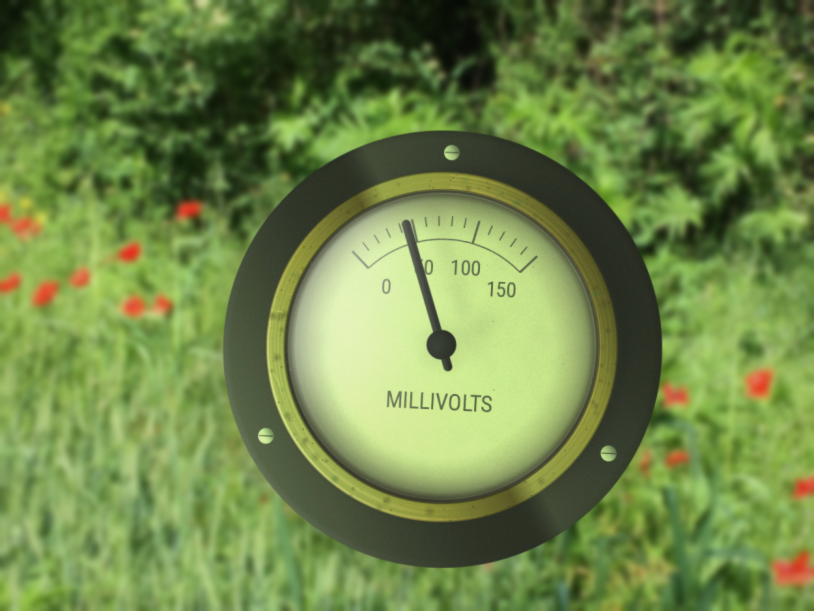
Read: 45 mV
